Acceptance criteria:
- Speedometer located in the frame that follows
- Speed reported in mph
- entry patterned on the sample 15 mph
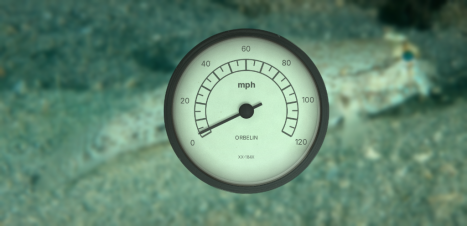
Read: 2.5 mph
